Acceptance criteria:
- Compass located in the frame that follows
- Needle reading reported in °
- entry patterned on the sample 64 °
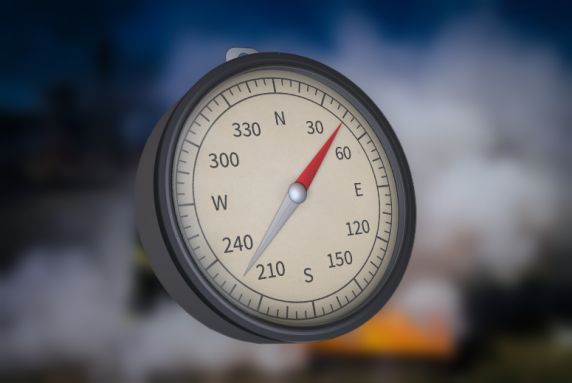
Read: 45 °
